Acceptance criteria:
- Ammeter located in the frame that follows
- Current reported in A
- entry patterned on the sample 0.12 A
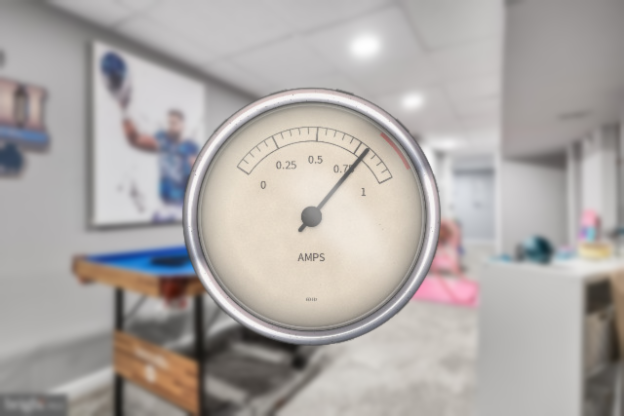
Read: 0.8 A
